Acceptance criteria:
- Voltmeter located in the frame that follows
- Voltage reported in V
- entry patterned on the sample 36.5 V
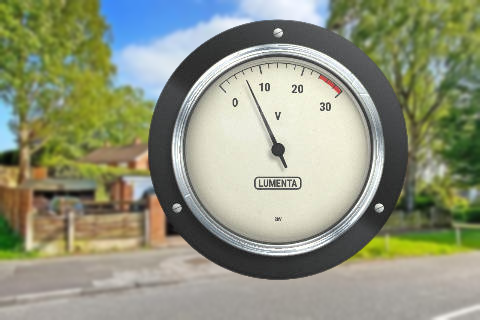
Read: 6 V
